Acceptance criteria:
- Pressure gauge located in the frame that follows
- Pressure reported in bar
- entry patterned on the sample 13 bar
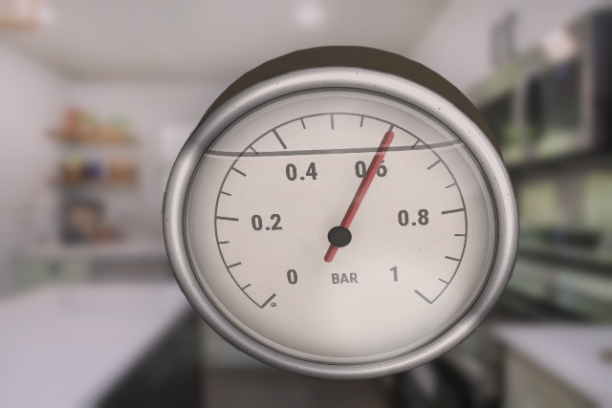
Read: 0.6 bar
